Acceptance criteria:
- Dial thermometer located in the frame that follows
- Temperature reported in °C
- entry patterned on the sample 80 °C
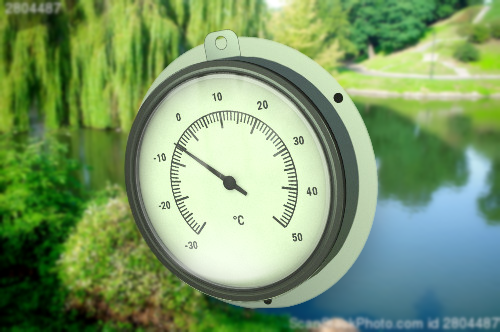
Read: -5 °C
